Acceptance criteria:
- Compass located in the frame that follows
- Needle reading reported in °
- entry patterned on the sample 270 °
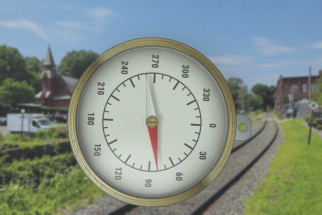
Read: 80 °
